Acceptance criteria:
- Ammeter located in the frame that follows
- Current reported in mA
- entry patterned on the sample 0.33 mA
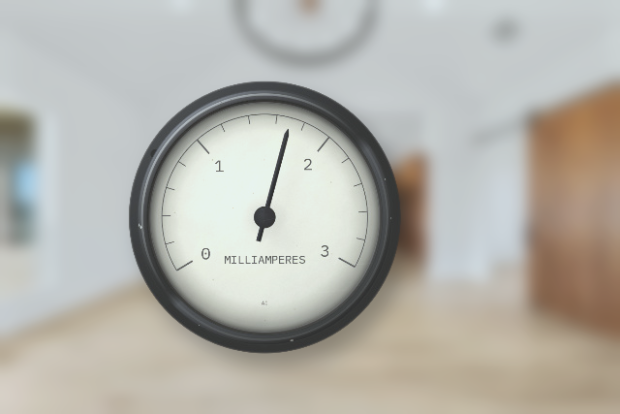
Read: 1.7 mA
